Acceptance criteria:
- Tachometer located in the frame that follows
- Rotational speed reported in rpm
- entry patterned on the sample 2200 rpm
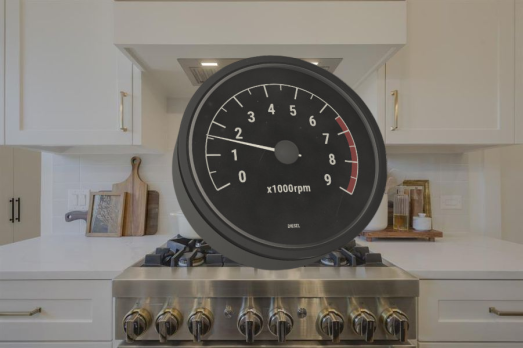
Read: 1500 rpm
